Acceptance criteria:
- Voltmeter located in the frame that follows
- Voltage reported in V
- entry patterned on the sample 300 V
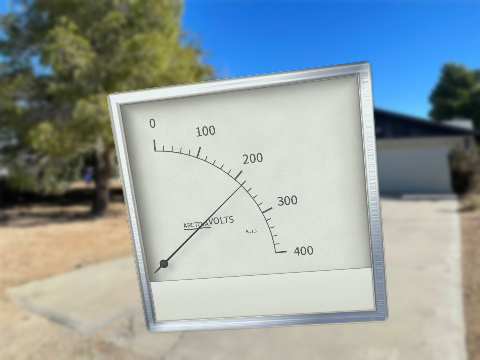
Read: 220 V
